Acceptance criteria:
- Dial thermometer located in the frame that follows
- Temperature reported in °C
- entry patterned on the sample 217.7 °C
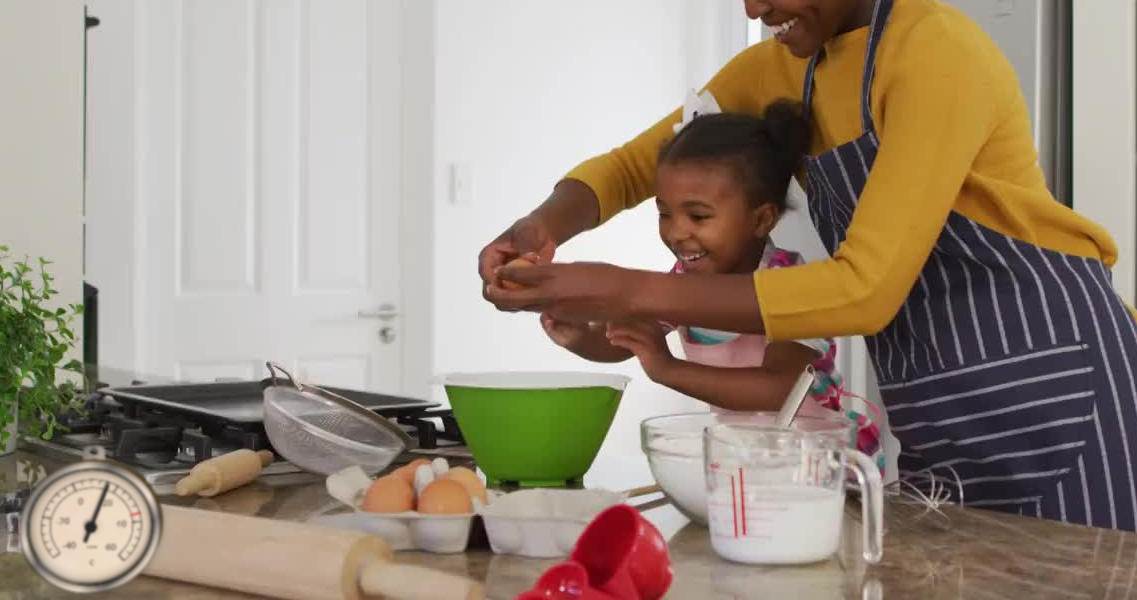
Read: 16 °C
